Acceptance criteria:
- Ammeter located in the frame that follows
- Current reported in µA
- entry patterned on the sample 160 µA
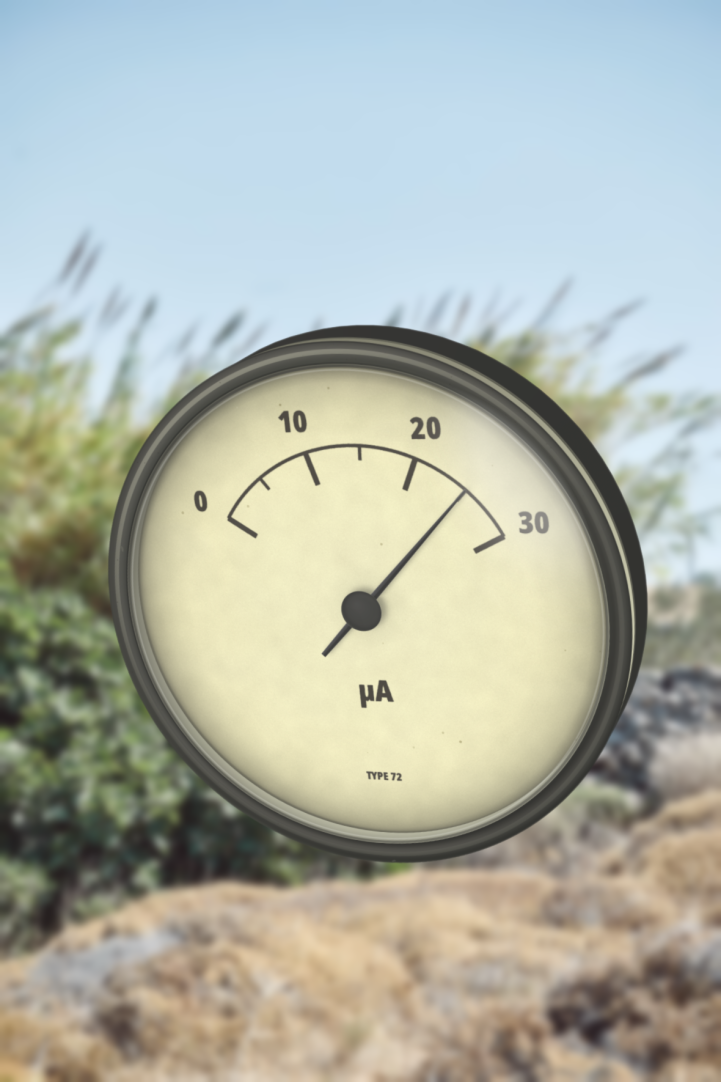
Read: 25 µA
